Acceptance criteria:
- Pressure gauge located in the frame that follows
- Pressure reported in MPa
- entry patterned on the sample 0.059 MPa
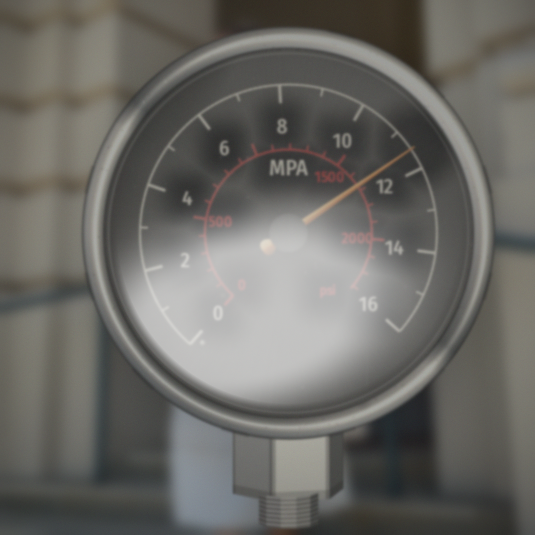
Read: 11.5 MPa
